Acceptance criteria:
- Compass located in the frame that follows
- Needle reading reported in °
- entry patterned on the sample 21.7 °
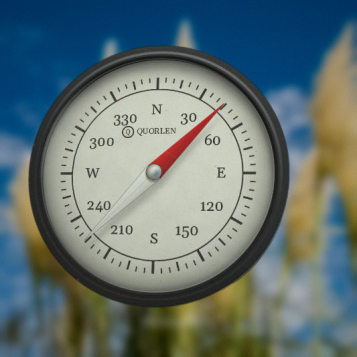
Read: 45 °
